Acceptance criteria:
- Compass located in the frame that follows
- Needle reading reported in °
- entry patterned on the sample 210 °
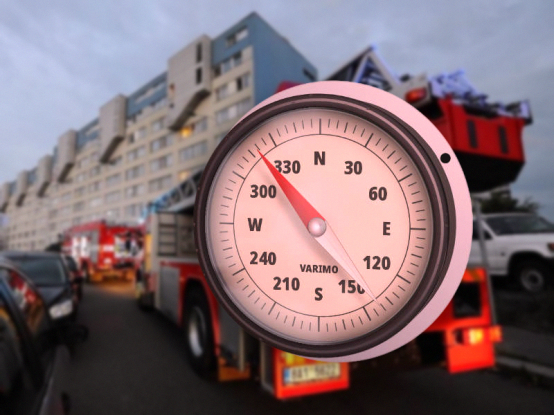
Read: 320 °
